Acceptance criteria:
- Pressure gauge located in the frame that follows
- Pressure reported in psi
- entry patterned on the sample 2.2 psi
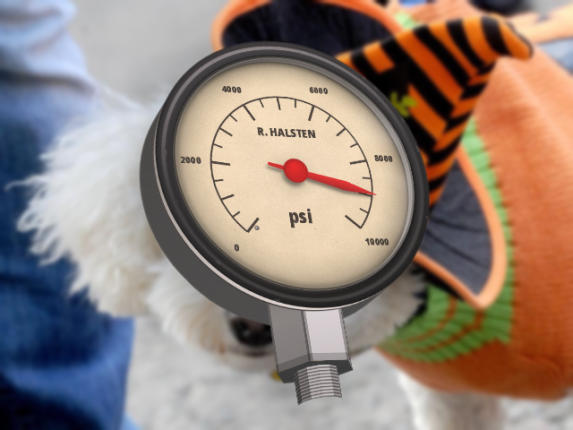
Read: 9000 psi
